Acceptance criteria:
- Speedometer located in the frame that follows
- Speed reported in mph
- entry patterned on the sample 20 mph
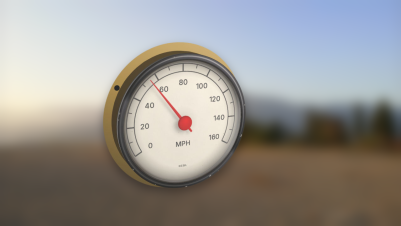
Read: 55 mph
